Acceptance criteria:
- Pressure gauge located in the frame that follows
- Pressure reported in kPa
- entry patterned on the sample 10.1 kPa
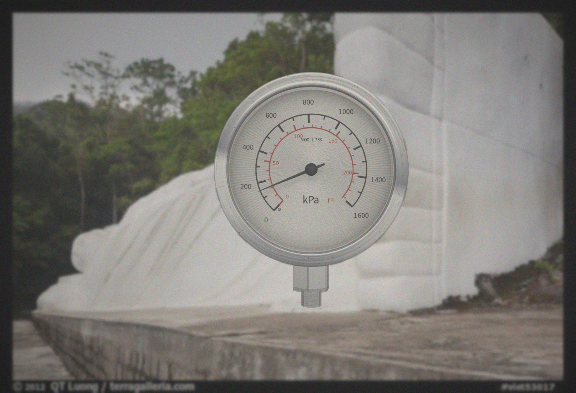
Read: 150 kPa
